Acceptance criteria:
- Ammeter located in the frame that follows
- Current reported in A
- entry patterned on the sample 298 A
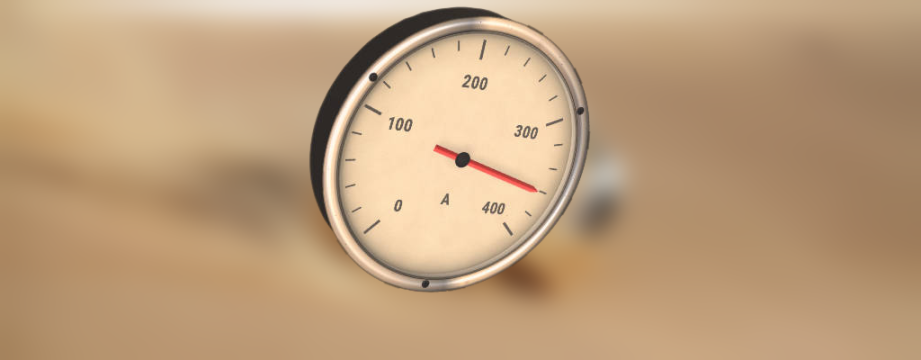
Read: 360 A
